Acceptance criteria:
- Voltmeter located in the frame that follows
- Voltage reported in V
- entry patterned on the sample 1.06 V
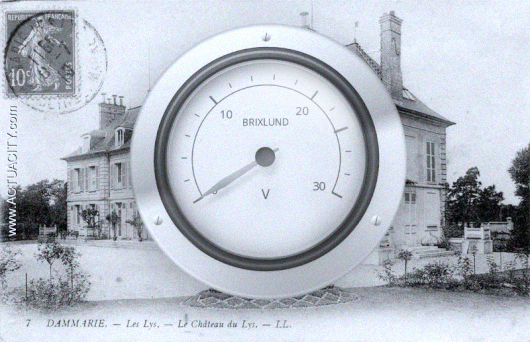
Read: 0 V
